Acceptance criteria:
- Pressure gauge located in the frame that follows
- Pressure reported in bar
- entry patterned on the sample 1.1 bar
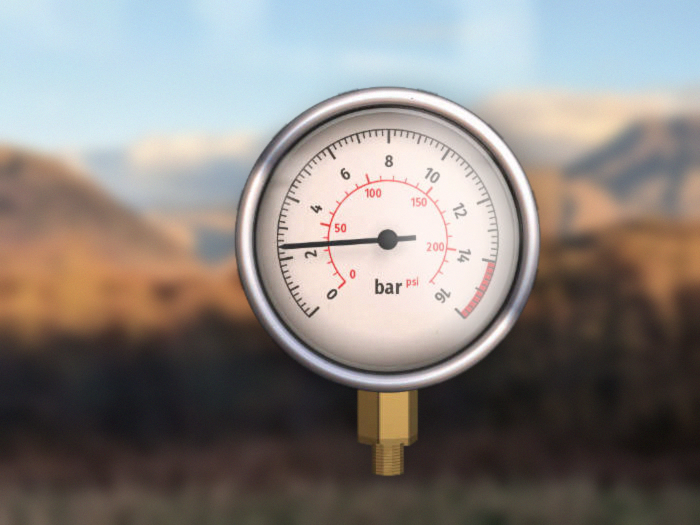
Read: 2.4 bar
